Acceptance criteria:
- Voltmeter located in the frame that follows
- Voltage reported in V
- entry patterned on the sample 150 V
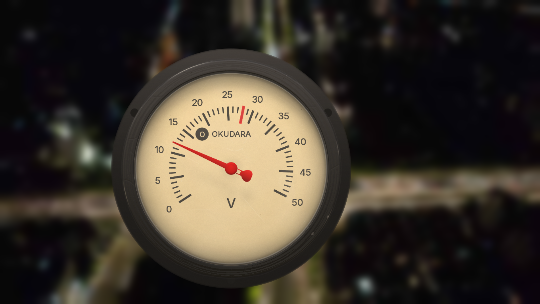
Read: 12 V
